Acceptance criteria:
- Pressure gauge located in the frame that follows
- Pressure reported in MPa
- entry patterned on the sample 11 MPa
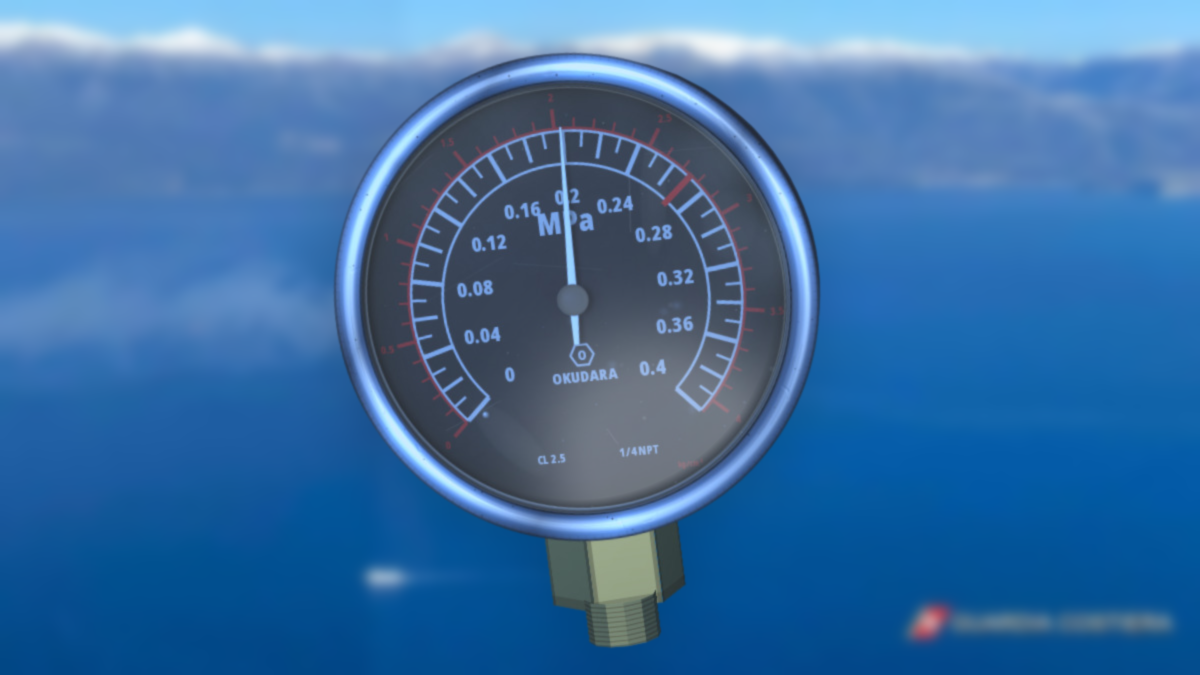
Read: 0.2 MPa
